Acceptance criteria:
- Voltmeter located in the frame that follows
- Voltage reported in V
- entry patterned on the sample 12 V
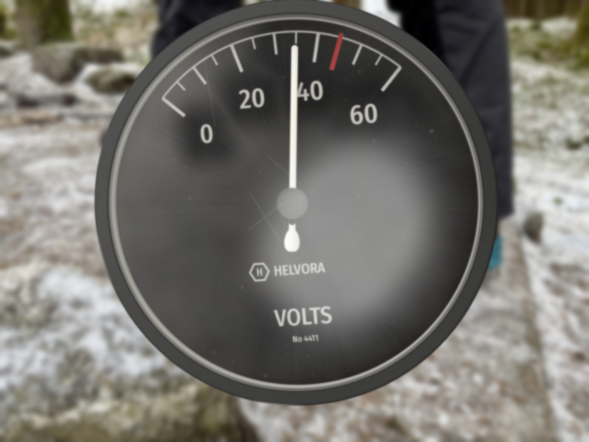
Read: 35 V
